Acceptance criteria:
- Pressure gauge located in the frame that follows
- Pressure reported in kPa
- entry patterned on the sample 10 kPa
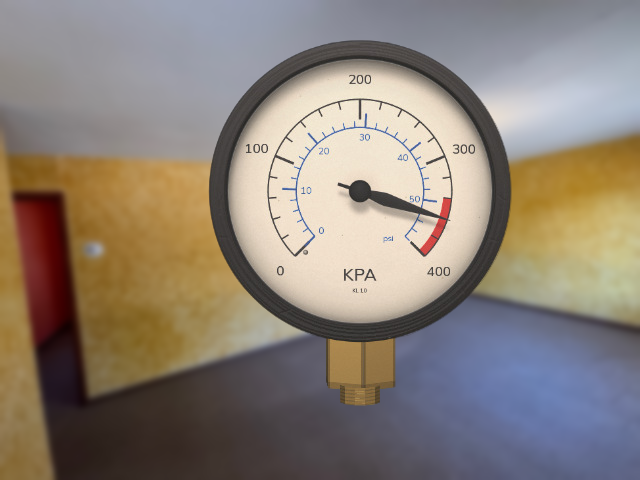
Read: 360 kPa
